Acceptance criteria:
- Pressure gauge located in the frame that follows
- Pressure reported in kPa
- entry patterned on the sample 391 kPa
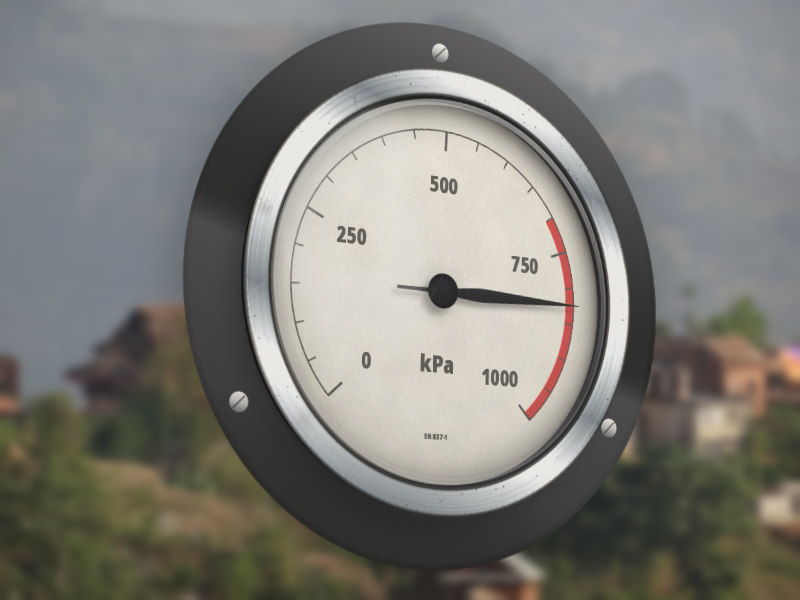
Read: 825 kPa
